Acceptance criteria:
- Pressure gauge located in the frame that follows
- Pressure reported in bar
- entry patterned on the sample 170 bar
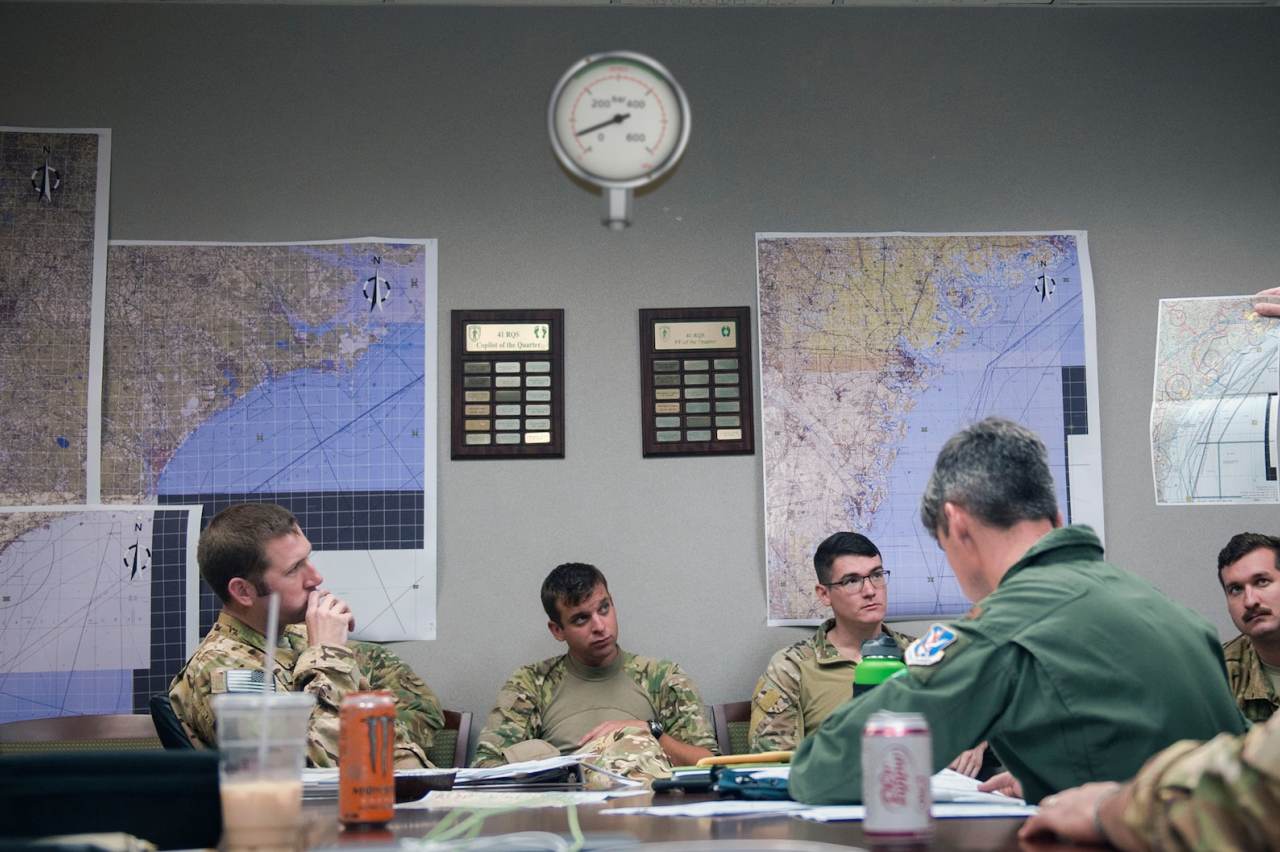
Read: 50 bar
